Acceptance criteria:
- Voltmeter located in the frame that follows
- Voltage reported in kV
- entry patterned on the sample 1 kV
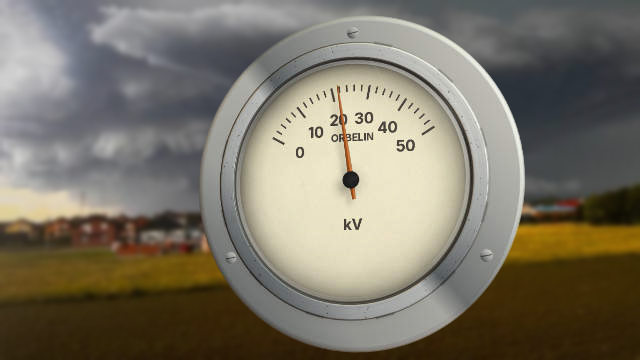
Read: 22 kV
